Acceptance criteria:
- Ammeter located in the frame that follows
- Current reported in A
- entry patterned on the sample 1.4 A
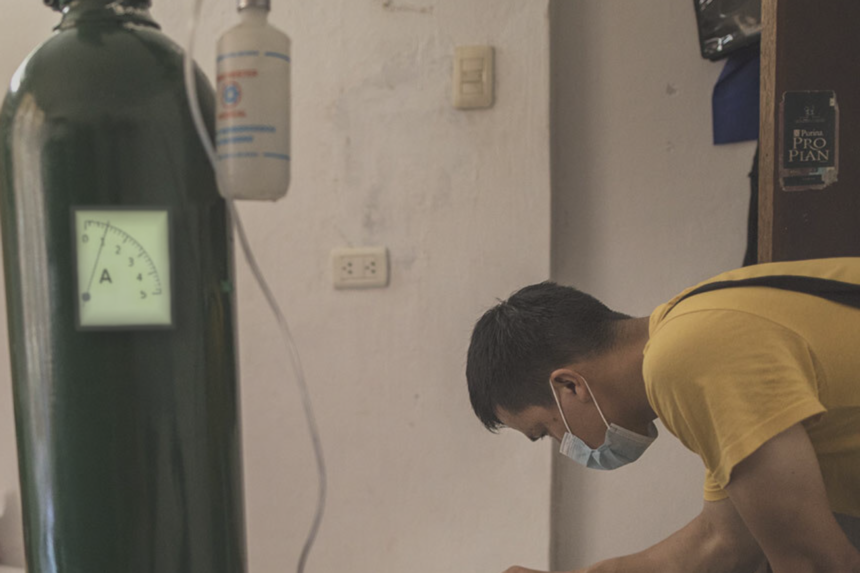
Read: 1 A
